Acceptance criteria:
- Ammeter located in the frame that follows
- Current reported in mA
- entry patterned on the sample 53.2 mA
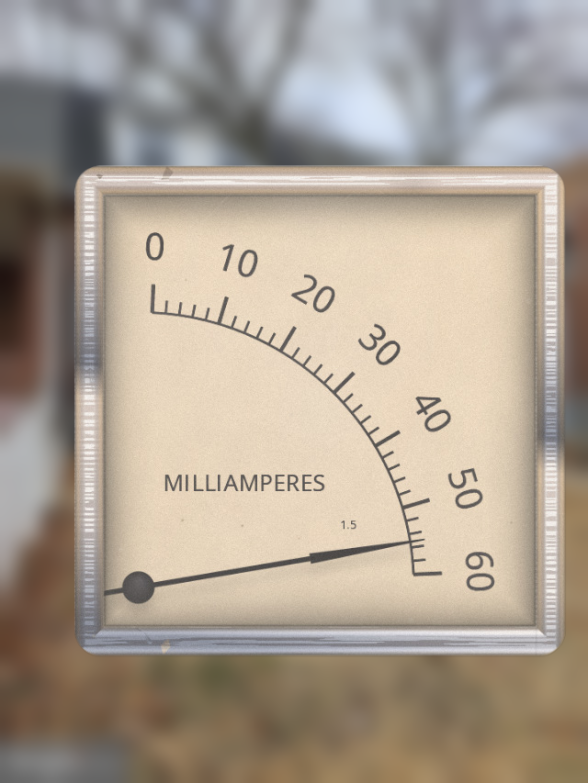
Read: 55 mA
